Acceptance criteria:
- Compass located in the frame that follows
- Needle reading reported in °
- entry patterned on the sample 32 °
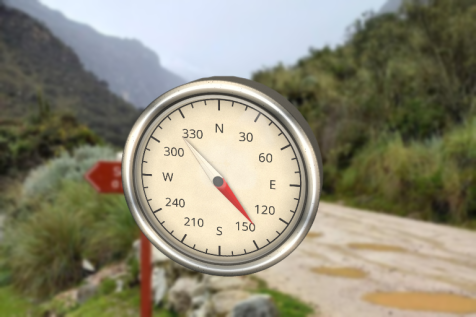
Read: 140 °
